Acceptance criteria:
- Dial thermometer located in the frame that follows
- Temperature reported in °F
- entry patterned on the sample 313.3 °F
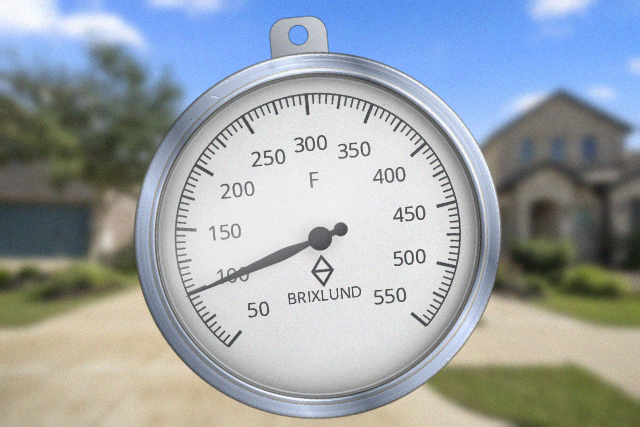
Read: 100 °F
